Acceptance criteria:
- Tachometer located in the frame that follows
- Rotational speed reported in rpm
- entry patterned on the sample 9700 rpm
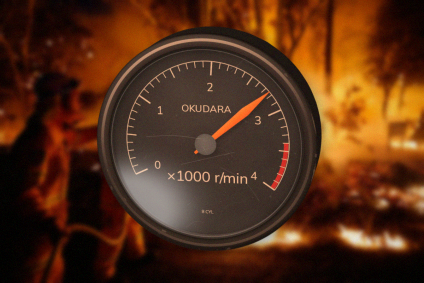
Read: 2750 rpm
